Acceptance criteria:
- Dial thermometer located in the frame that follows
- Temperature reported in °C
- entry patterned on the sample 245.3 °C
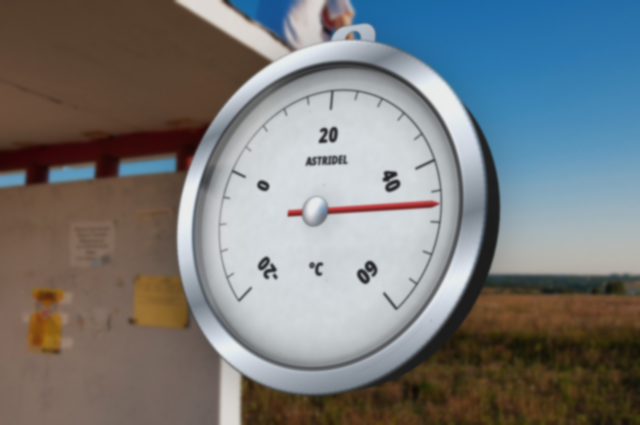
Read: 46 °C
